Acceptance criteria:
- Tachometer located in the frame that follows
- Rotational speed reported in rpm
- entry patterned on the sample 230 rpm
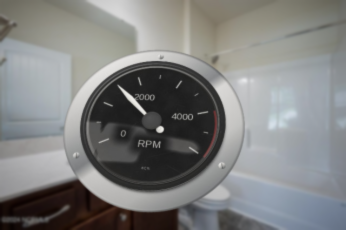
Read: 1500 rpm
